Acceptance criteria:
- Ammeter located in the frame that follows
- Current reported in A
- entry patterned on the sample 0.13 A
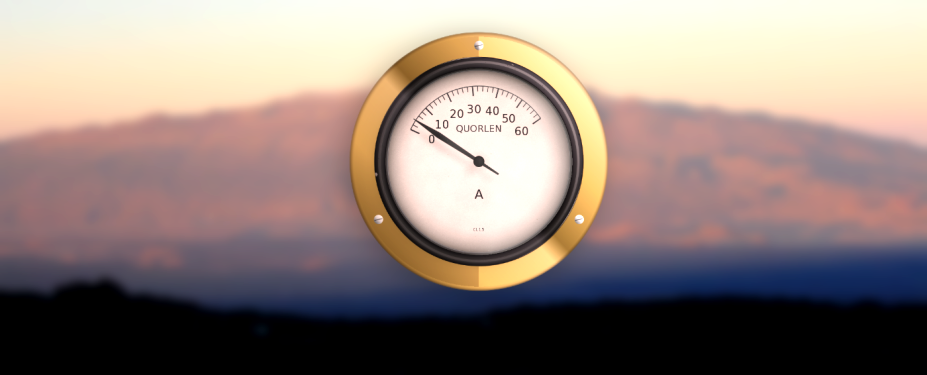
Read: 4 A
